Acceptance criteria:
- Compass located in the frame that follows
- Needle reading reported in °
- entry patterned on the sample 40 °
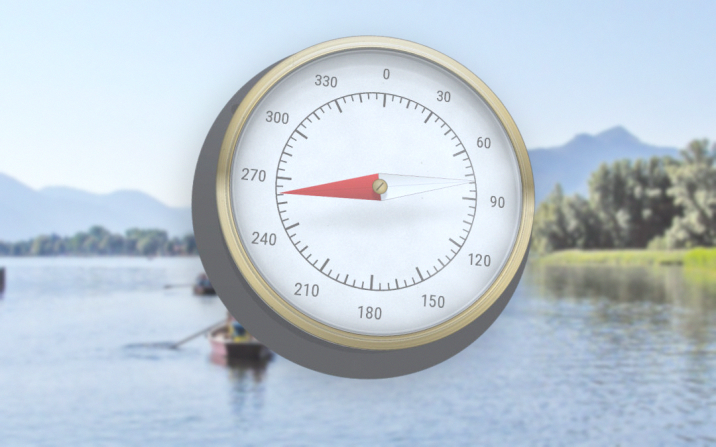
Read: 260 °
